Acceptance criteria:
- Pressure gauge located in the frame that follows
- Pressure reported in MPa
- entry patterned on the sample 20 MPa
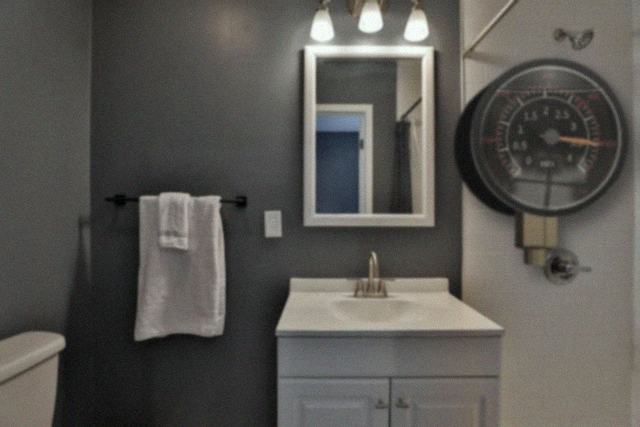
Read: 3.5 MPa
